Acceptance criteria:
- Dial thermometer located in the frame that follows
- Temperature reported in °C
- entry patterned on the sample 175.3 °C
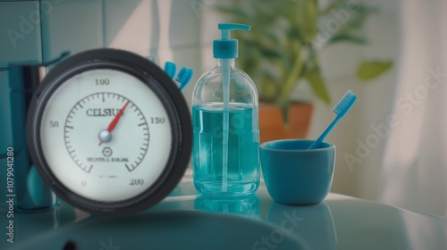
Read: 125 °C
